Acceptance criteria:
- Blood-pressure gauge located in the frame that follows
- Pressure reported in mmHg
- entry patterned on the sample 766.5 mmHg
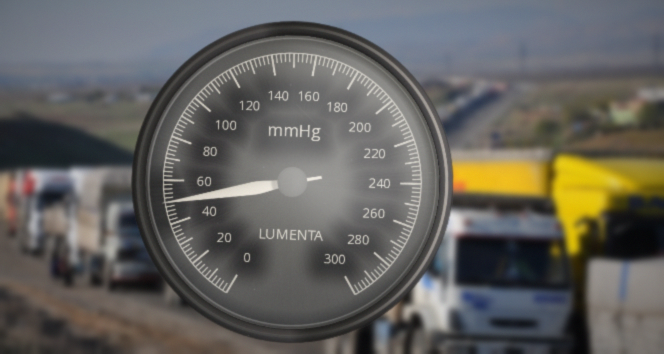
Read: 50 mmHg
